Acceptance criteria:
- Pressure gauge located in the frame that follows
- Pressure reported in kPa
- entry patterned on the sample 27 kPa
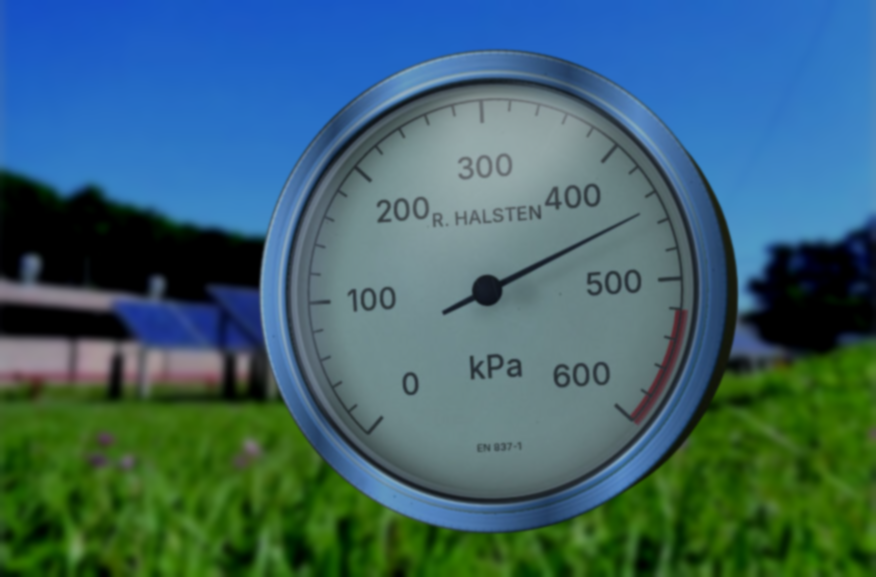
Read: 450 kPa
